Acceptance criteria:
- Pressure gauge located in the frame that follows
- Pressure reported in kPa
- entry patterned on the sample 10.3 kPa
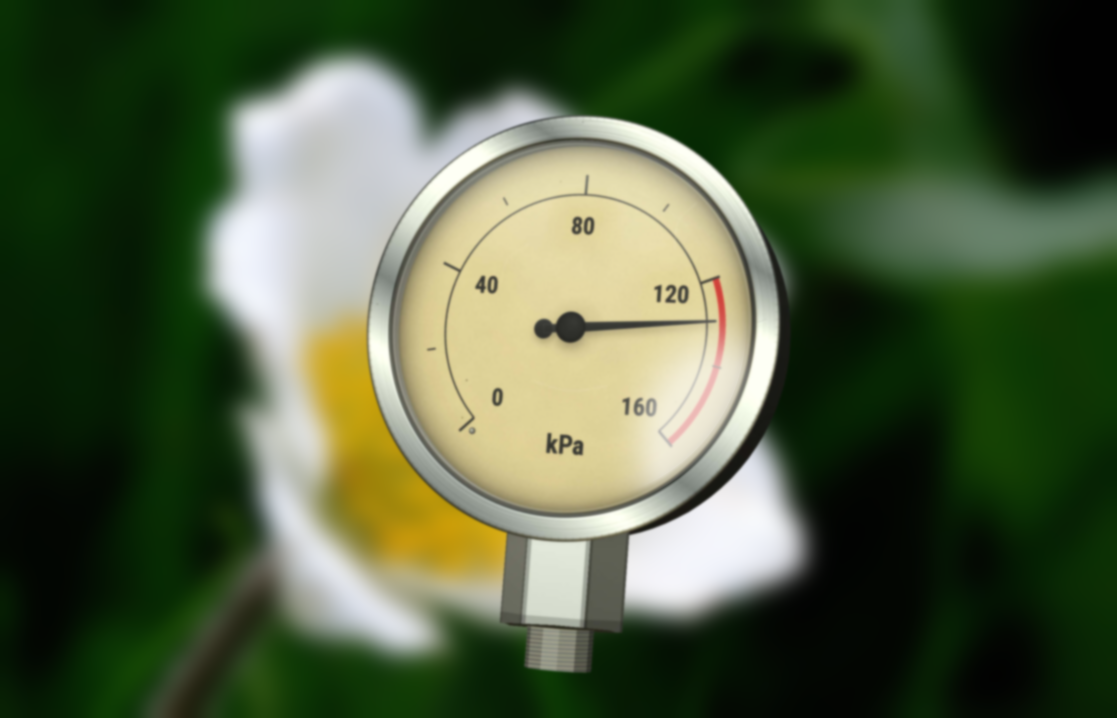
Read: 130 kPa
